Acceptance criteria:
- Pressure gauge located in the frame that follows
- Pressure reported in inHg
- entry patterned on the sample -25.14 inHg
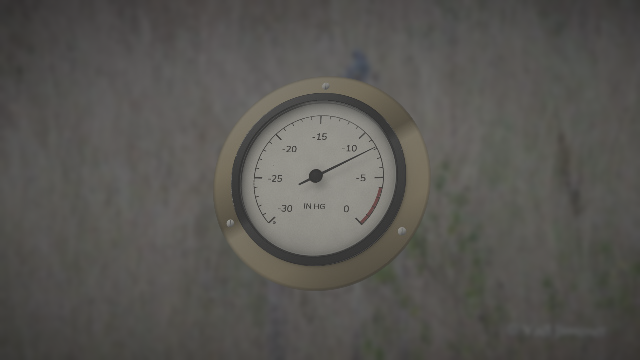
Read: -8 inHg
